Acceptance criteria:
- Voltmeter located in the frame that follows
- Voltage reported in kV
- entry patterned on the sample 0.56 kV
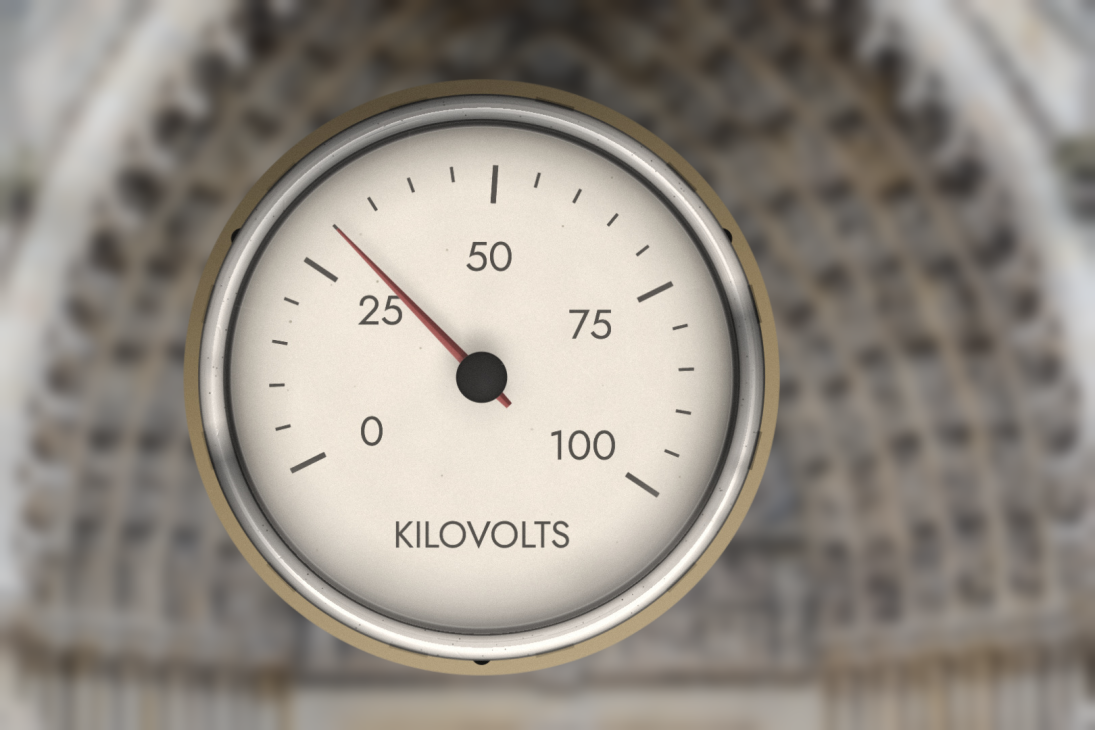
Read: 30 kV
